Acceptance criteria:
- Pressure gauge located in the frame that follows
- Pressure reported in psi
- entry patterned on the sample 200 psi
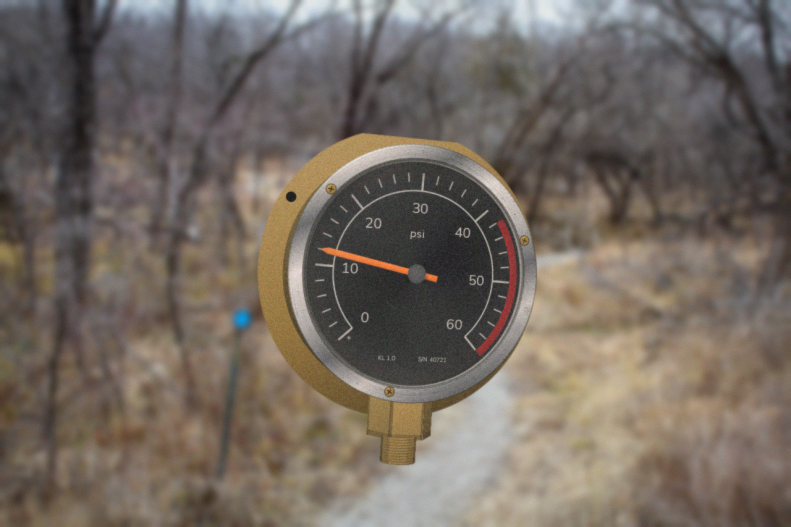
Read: 12 psi
